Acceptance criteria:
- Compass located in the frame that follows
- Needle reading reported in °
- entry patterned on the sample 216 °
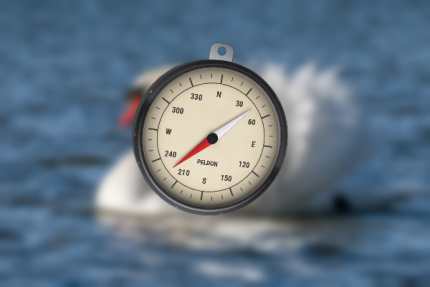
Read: 225 °
